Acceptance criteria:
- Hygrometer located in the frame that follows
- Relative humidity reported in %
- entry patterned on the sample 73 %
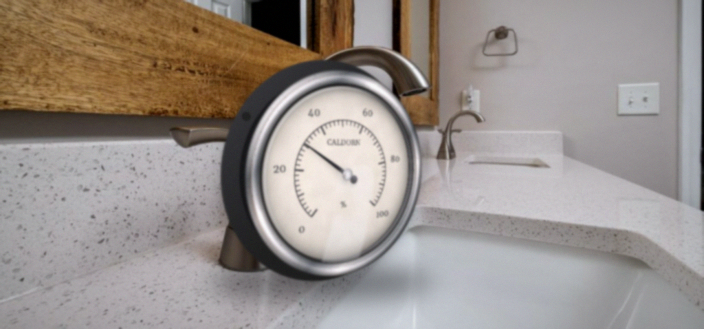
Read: 30 %
